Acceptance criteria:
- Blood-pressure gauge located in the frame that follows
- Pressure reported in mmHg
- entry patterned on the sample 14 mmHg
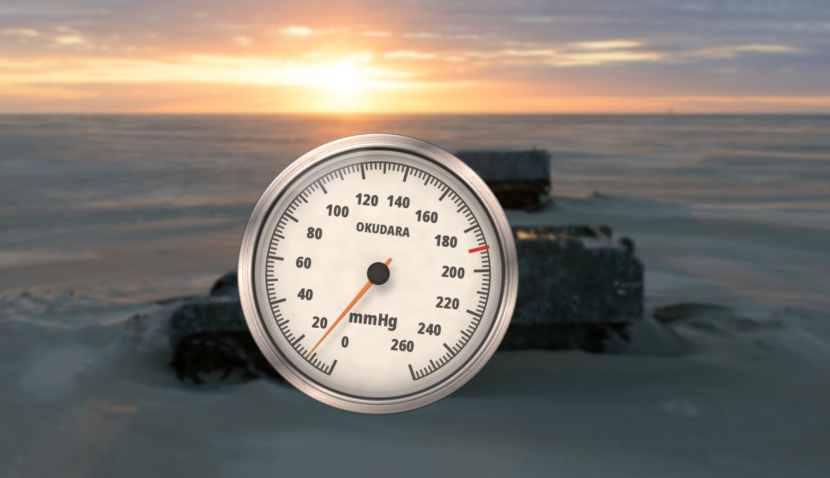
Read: 12 mmHg
